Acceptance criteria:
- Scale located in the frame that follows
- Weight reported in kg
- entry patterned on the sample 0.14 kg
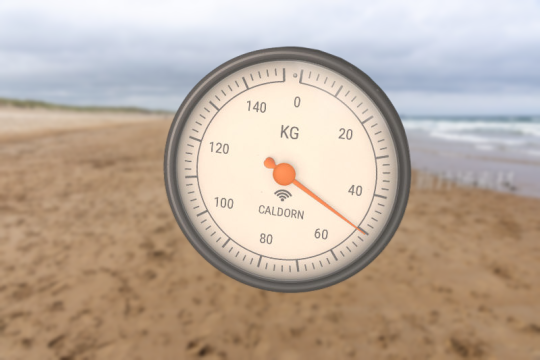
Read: 50 kg
